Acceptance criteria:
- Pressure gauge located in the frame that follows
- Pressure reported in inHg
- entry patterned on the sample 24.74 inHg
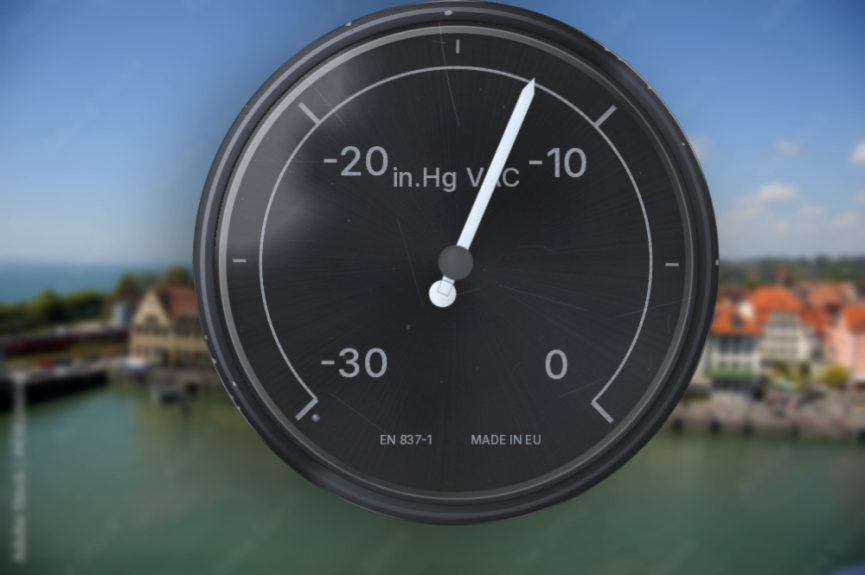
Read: -12.5 inHg
